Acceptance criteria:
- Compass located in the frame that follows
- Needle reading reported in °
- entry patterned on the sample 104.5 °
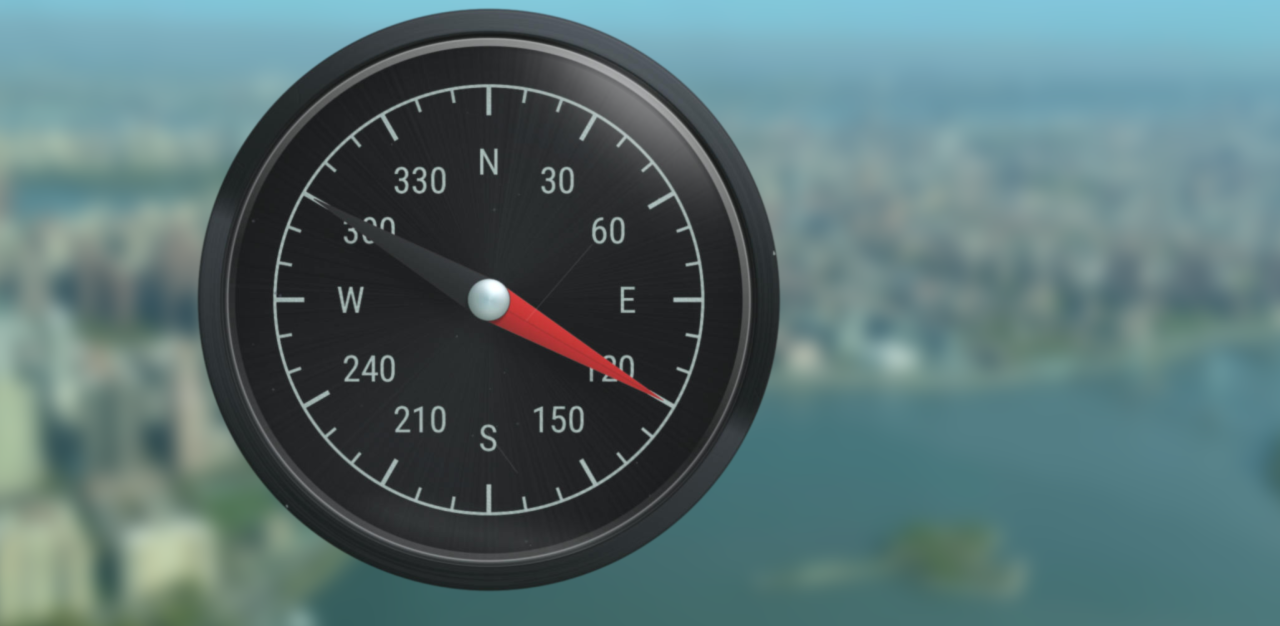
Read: 120 °
